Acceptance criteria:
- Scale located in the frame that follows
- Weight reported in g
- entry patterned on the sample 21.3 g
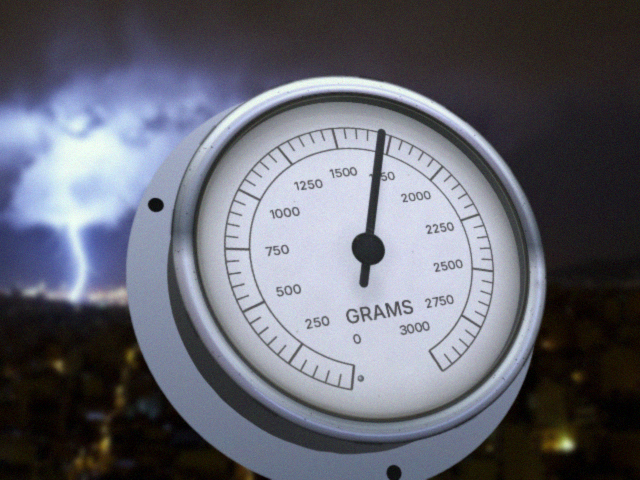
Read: 1700 g
